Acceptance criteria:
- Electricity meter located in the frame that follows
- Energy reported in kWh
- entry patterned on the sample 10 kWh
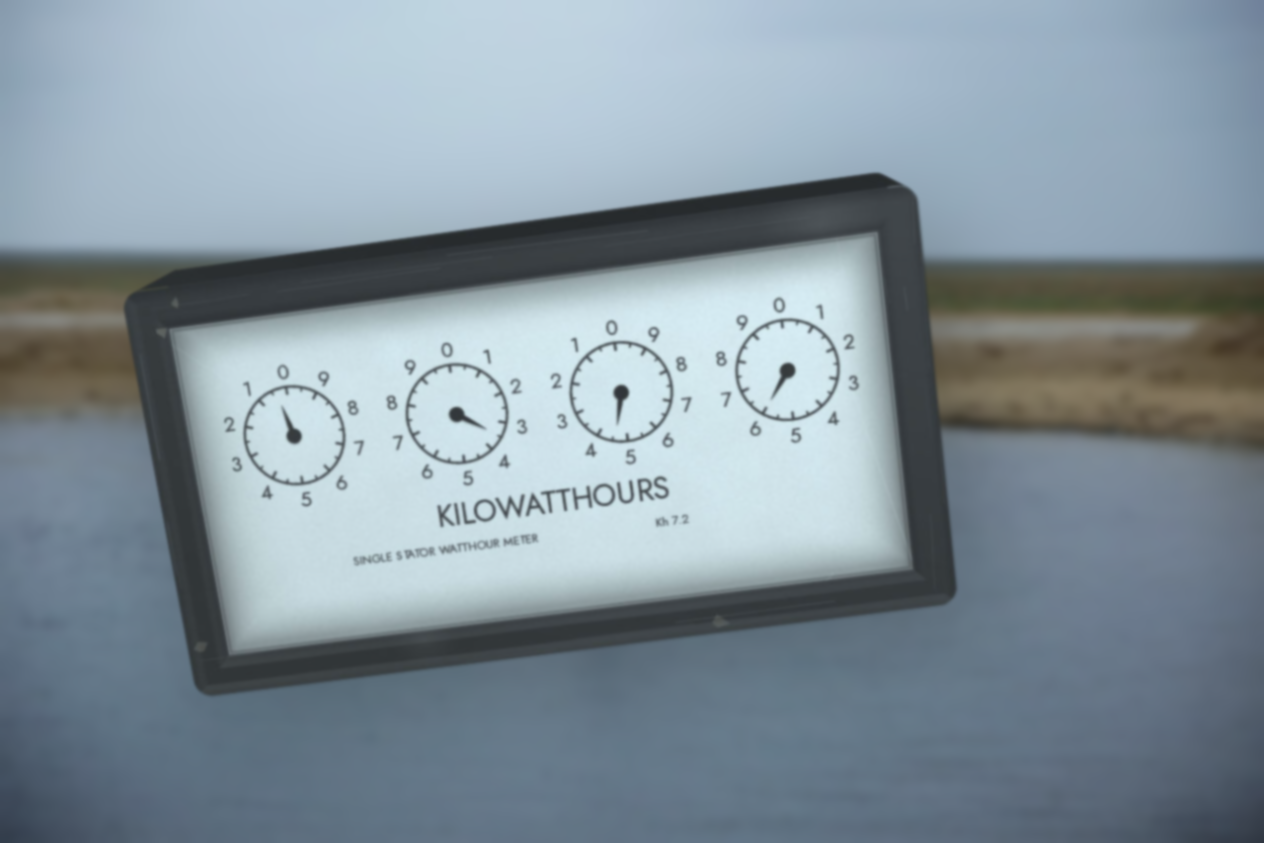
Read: 346 kWh
